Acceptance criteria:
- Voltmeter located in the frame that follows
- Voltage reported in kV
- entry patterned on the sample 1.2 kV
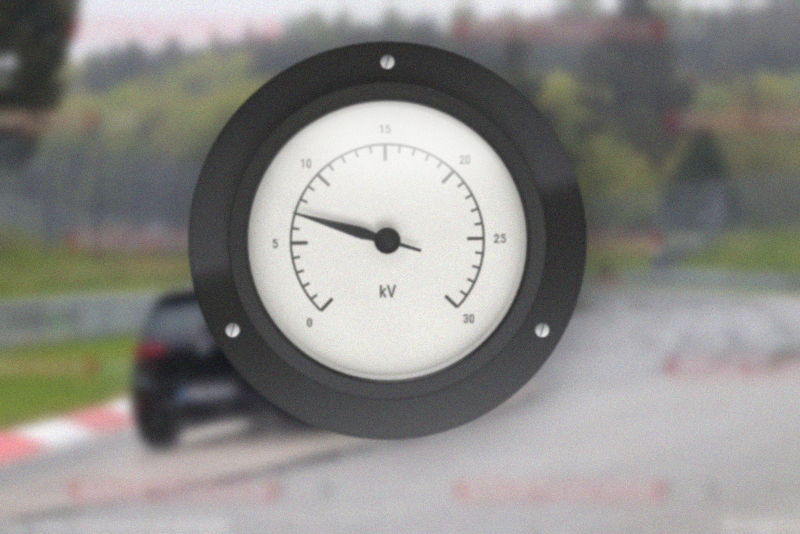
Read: 7 kV
